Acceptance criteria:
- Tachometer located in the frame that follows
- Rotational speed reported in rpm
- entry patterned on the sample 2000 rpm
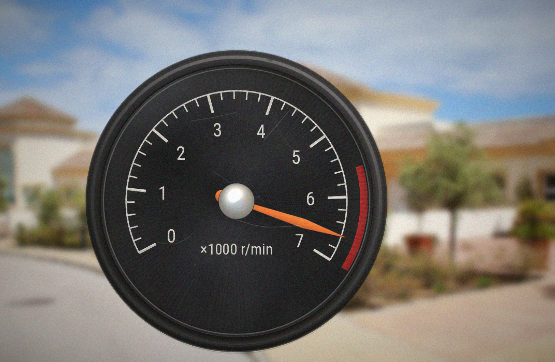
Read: 6600 rpm
